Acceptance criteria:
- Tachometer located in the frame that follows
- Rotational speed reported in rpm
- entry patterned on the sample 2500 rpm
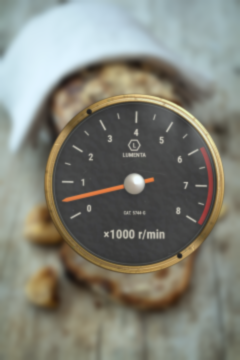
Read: 500 rpm
